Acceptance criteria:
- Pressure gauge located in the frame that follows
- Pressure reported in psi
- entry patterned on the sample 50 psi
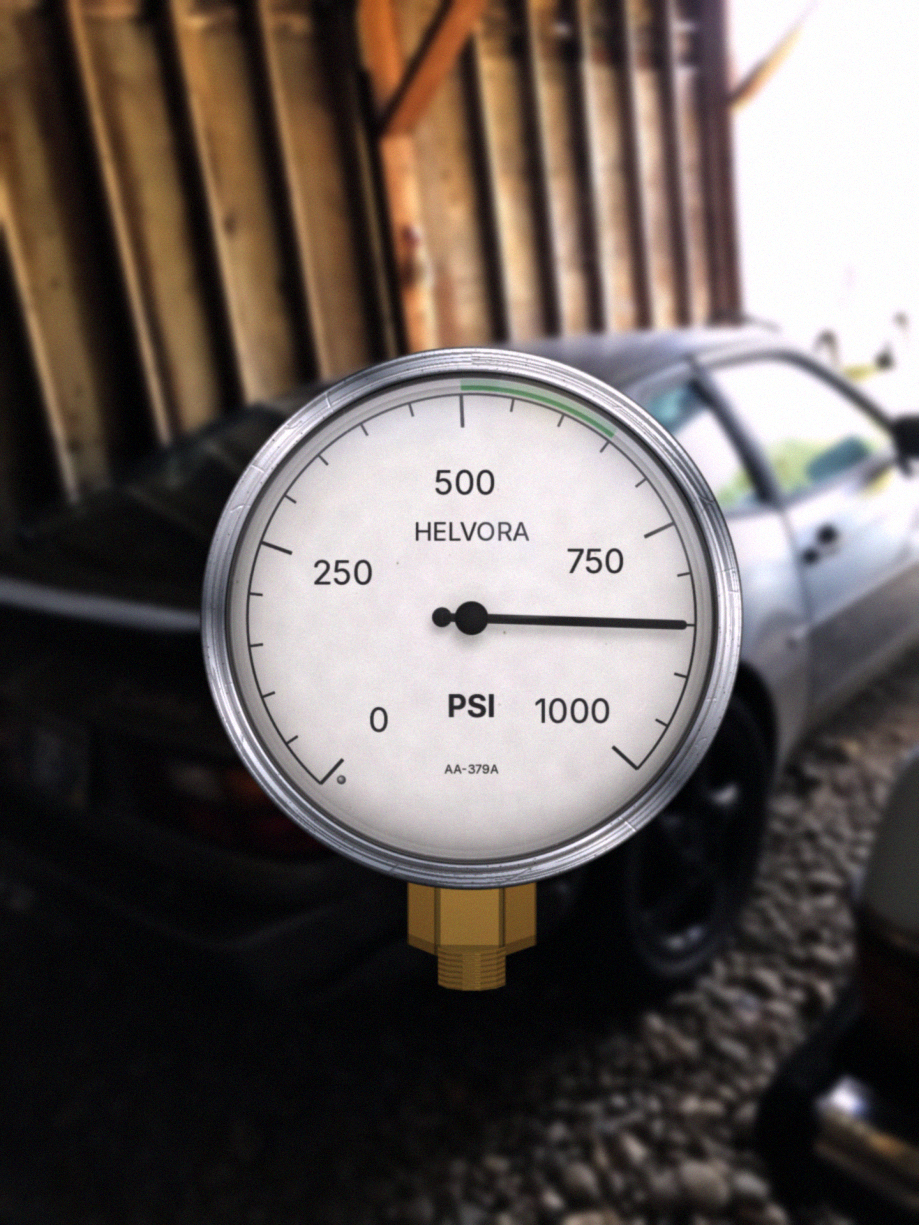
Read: 850 psi
